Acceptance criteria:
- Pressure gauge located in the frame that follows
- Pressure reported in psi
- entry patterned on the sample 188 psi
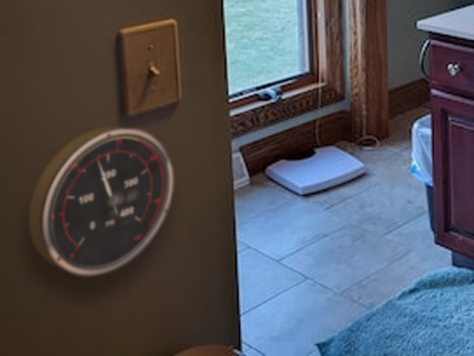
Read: 175 psi
